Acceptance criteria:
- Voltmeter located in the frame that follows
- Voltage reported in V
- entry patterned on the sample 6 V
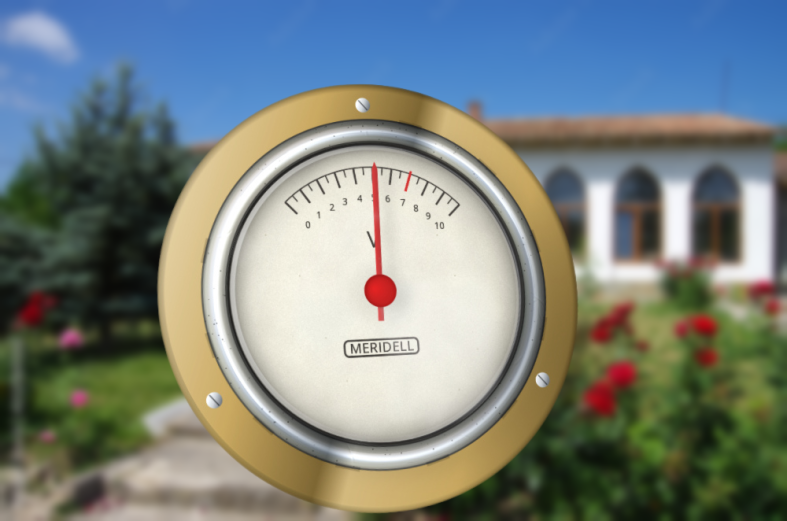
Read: 5 V
